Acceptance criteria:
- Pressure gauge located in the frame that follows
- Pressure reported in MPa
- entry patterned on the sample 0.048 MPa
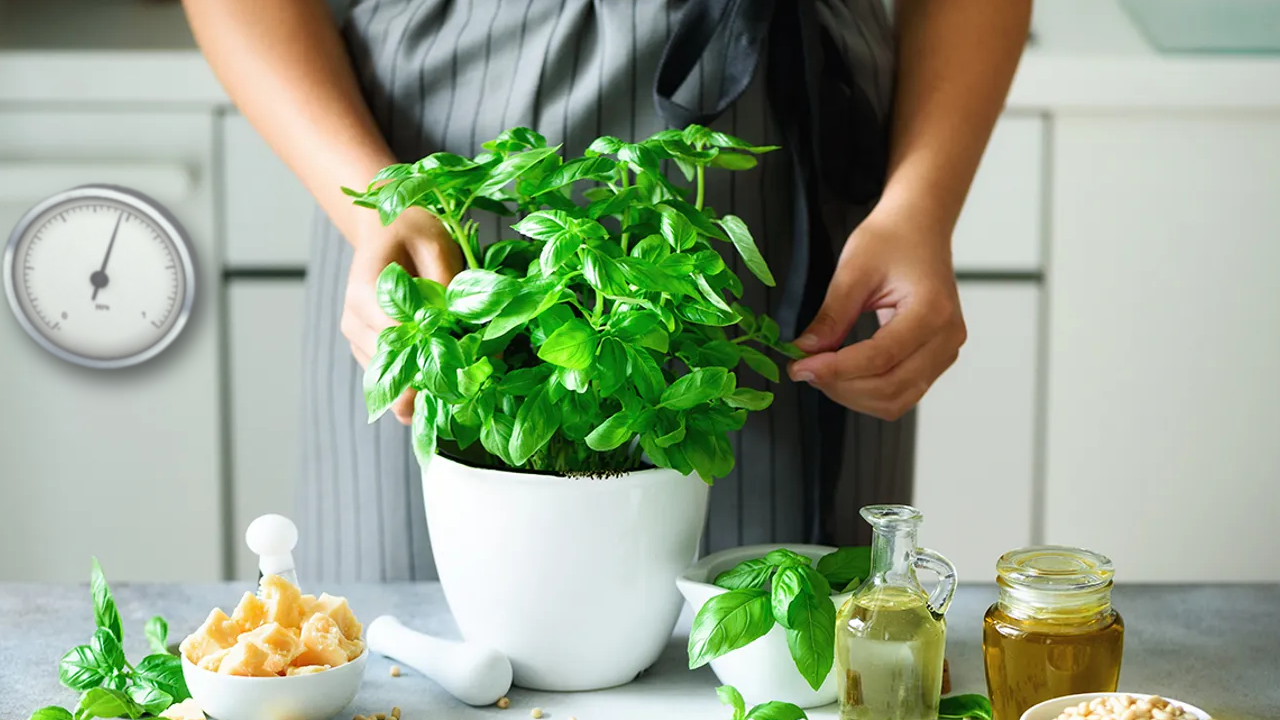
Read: 0.58 MPa
